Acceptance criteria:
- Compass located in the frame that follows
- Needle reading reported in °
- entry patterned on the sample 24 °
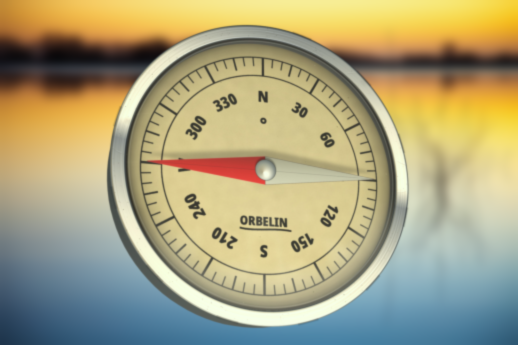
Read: 270 °
